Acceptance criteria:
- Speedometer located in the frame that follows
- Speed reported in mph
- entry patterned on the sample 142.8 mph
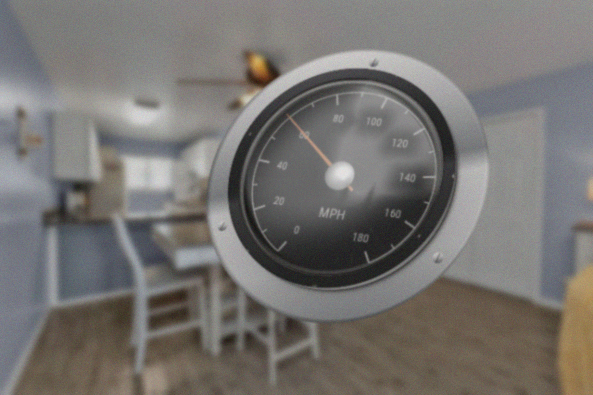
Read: 60 mph
